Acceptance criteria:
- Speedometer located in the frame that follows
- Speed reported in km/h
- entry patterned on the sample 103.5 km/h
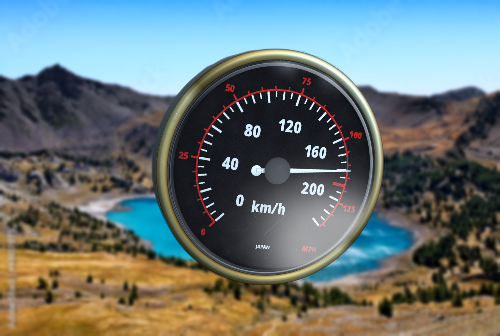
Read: 180 km/h
